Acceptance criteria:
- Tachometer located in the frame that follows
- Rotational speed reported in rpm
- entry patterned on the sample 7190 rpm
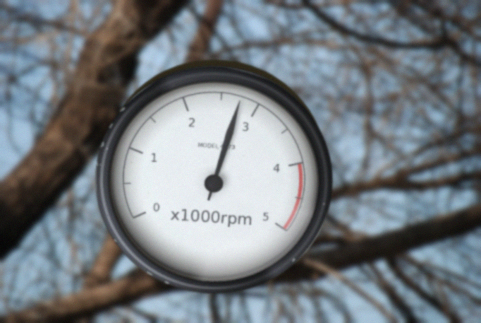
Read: 2750 rpm
